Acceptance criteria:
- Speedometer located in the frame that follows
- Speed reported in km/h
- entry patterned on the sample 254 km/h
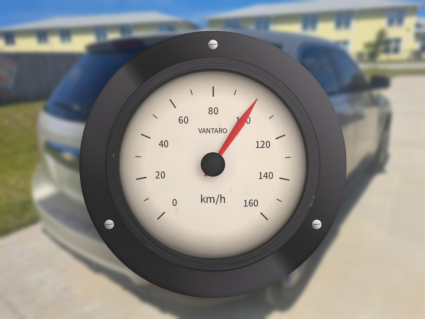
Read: 100 km/h
